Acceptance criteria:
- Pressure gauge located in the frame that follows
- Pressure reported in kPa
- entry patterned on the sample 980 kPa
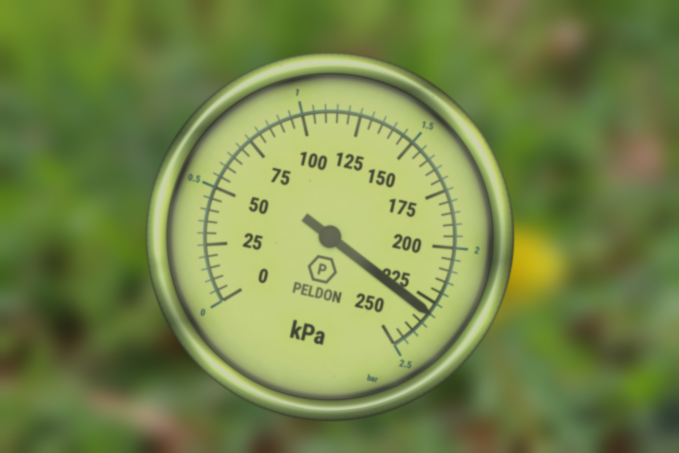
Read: 230 kPa
